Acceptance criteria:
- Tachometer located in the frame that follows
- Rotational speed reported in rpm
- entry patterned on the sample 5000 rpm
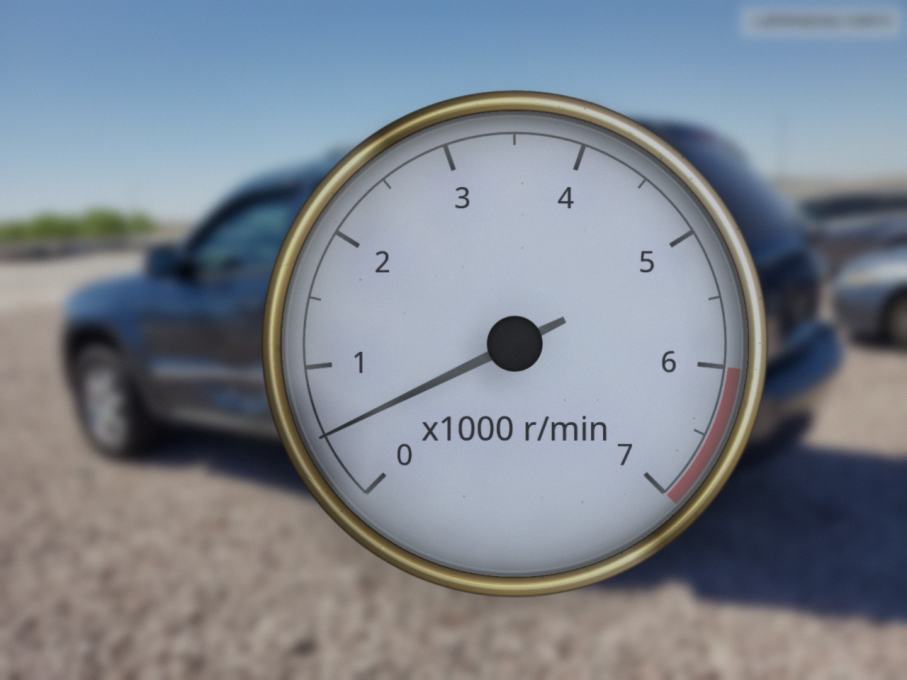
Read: 500 rpm
